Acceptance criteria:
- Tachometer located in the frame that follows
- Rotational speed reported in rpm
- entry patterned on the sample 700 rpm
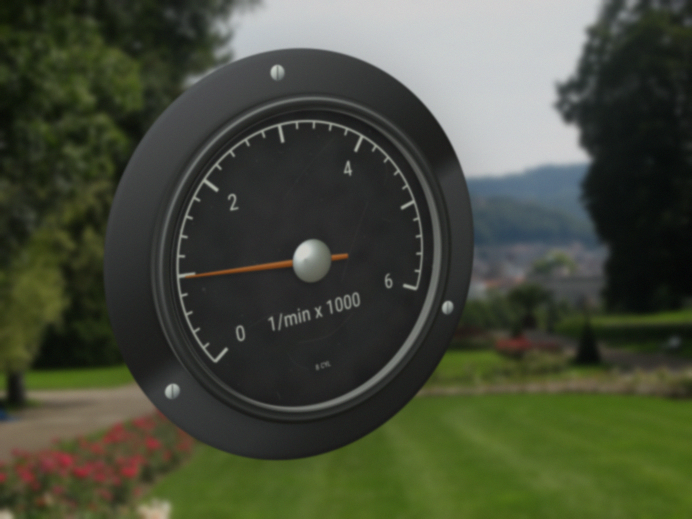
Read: 1000 rpm
